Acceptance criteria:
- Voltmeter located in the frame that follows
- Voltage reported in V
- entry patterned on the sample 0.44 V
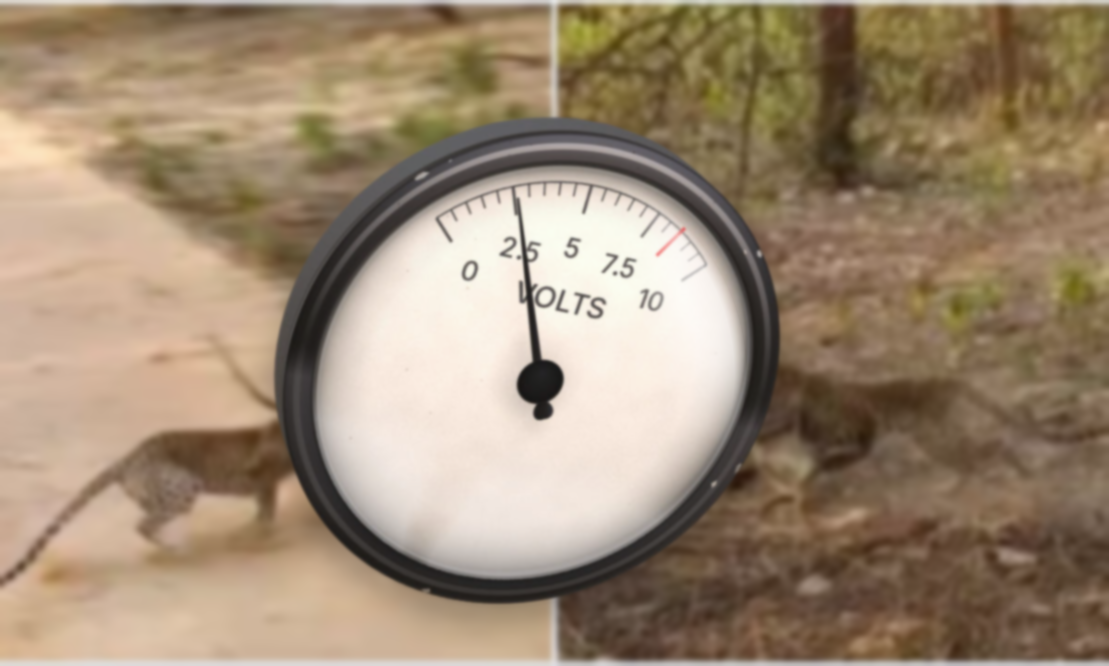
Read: 2.5 V
